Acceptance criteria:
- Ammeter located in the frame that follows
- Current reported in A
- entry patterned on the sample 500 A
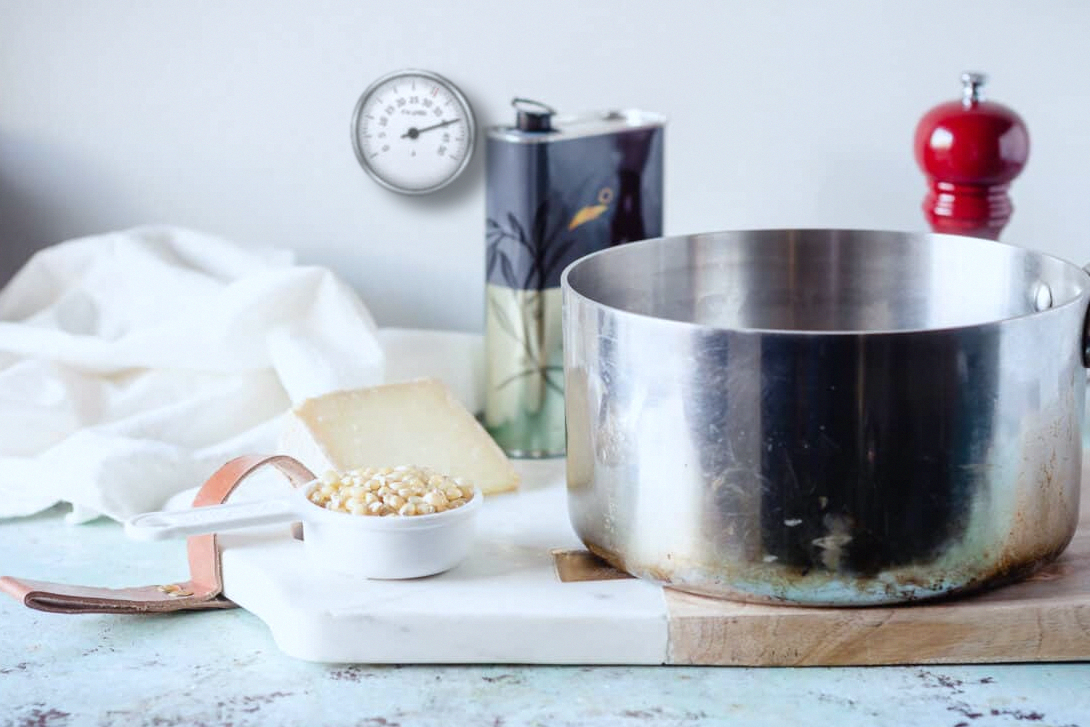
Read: 40 A
